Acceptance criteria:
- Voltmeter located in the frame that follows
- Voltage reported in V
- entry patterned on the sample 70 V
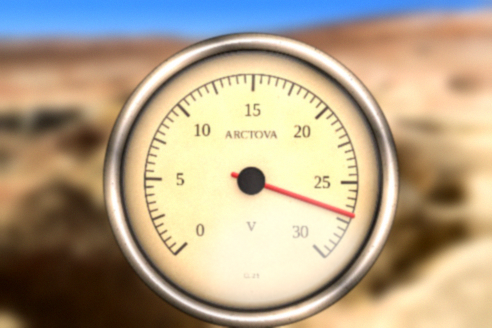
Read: 27 V
